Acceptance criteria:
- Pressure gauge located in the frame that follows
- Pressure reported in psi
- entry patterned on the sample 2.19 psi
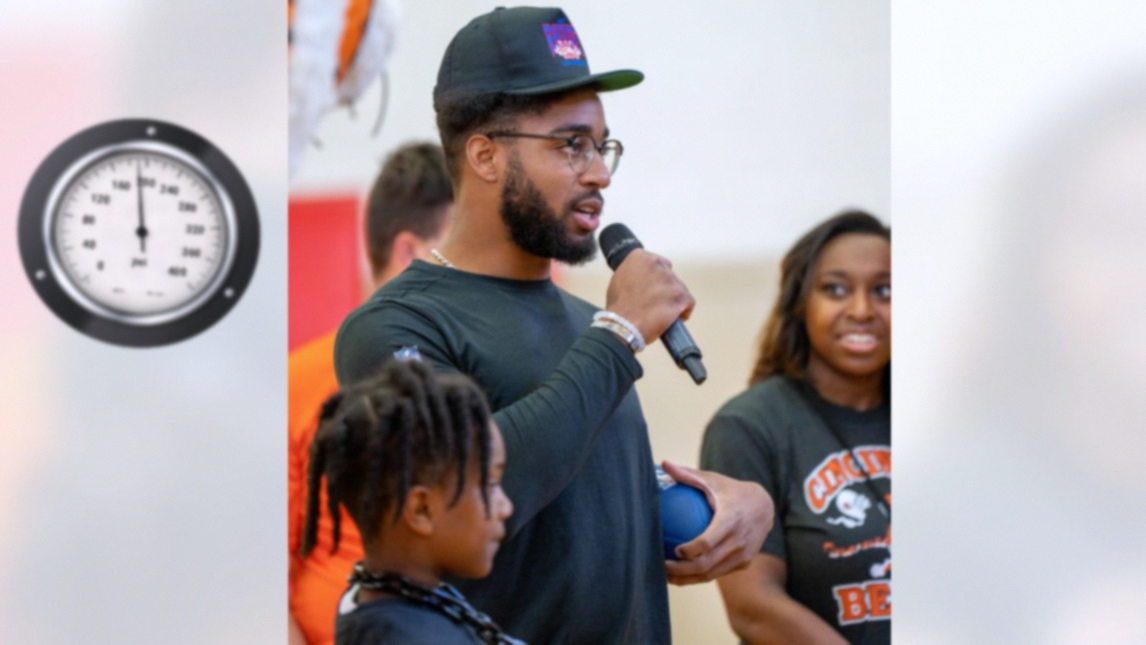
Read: 190 psi
